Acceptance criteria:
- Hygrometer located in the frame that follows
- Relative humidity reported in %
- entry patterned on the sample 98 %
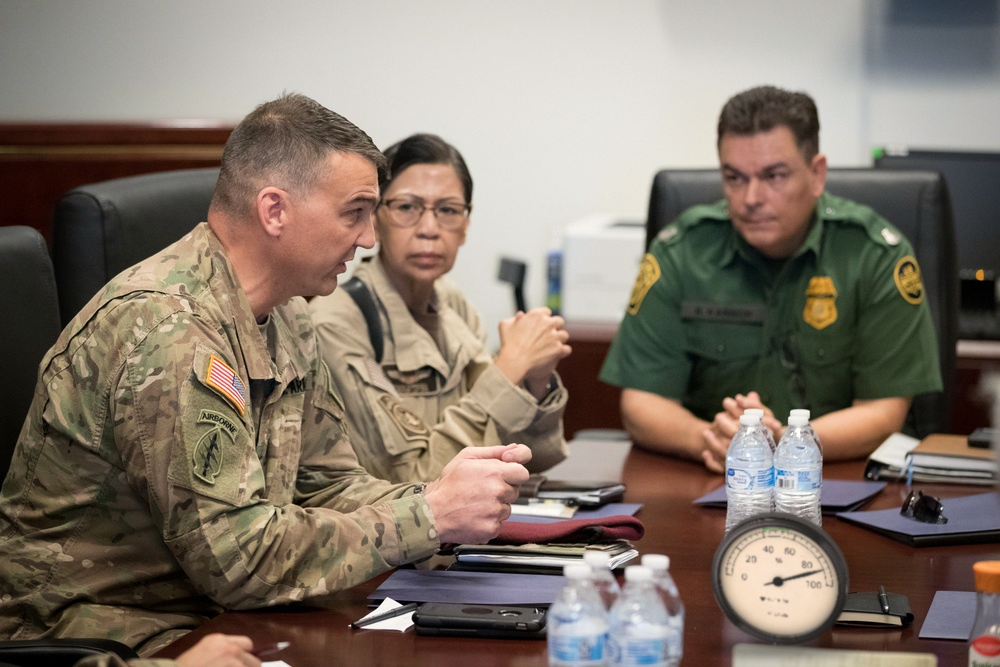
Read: 88 %
